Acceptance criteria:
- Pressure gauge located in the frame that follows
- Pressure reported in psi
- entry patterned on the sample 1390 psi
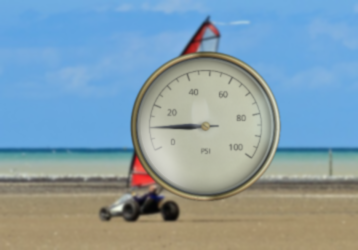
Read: 10 psi
